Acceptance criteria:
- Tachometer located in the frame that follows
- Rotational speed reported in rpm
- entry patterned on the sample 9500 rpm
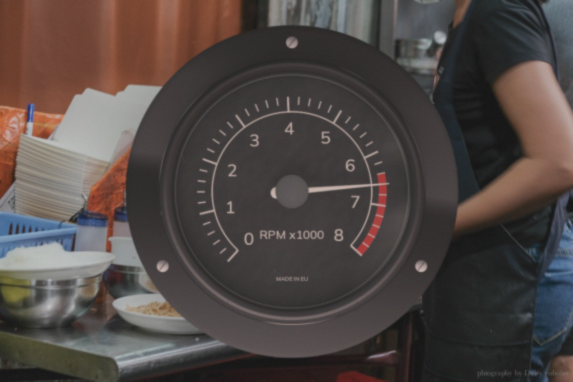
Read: 6600 rpm
